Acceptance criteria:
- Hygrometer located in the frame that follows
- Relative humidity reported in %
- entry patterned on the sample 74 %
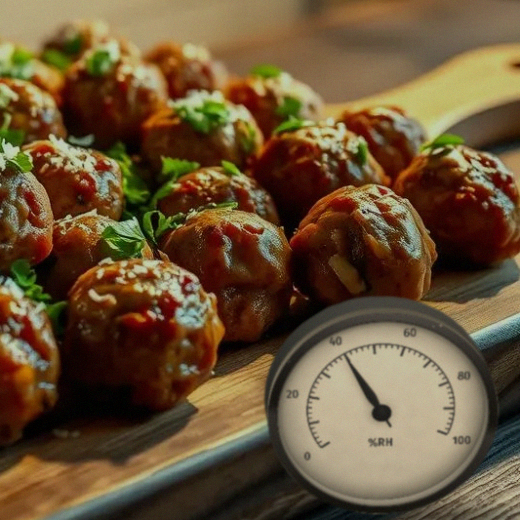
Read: 40 %
